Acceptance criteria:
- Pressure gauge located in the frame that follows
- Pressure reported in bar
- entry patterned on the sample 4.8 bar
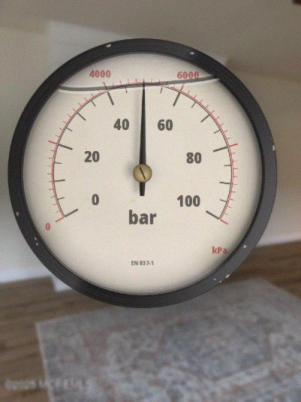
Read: 50 bar
